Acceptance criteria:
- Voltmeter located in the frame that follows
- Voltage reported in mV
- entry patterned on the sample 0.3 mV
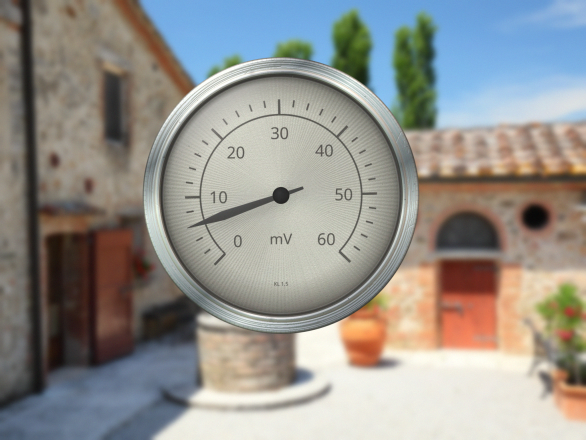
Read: 6 mV
